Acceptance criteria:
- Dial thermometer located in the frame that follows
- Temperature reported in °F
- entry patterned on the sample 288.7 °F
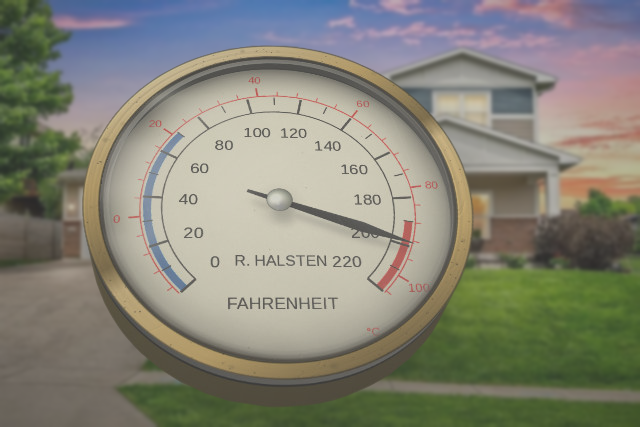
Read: 200 °F
